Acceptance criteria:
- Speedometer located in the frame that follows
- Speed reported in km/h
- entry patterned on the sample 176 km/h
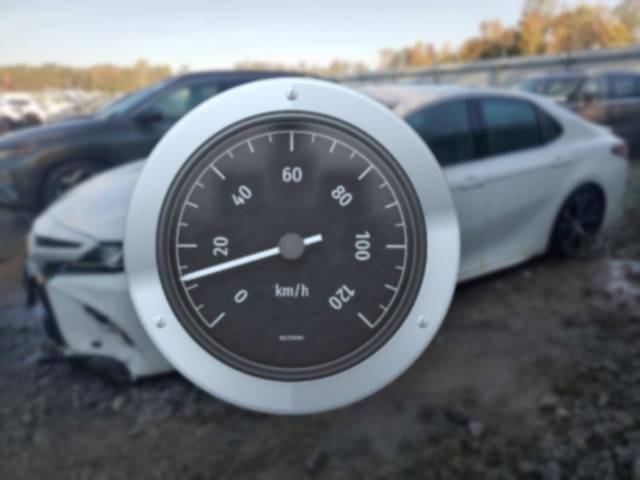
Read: 12.5 km/h
